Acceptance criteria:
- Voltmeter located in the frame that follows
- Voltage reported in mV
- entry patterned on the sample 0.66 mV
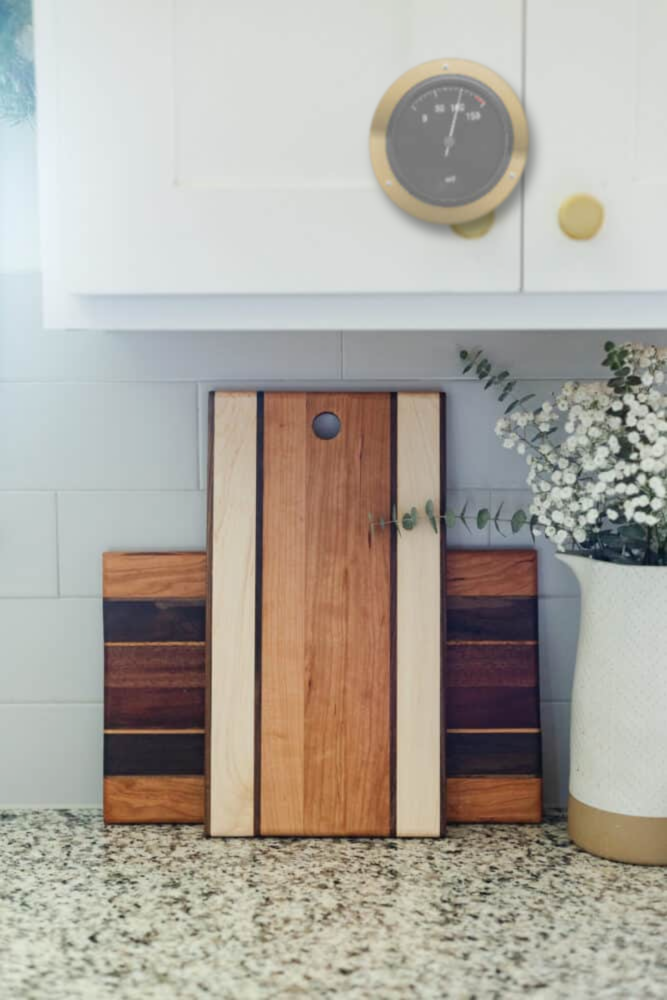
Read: 100 mV
